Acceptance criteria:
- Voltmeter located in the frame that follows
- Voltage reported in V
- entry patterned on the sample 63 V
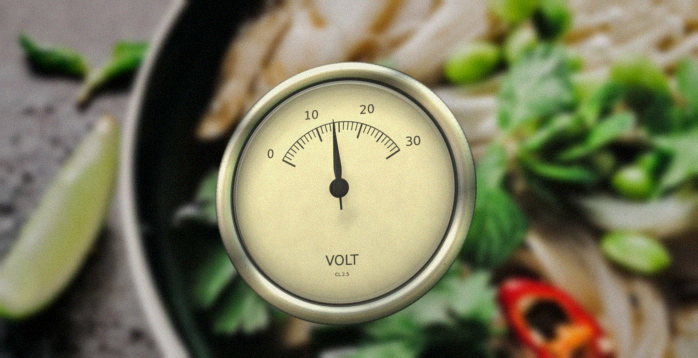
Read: 14 V
